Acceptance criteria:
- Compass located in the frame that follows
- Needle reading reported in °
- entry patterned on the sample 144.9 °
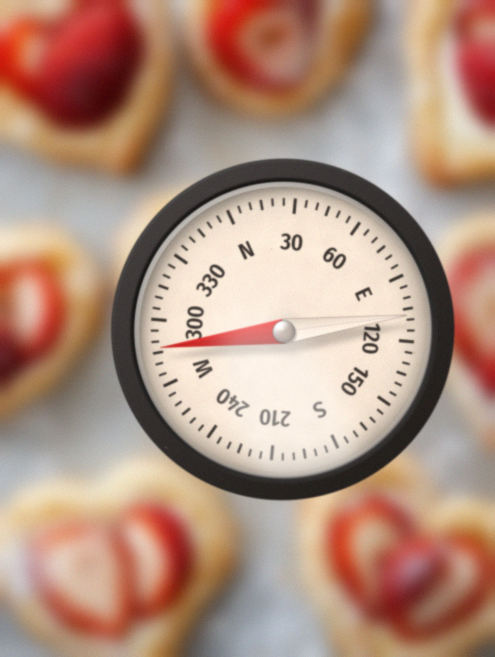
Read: 287.5 °
